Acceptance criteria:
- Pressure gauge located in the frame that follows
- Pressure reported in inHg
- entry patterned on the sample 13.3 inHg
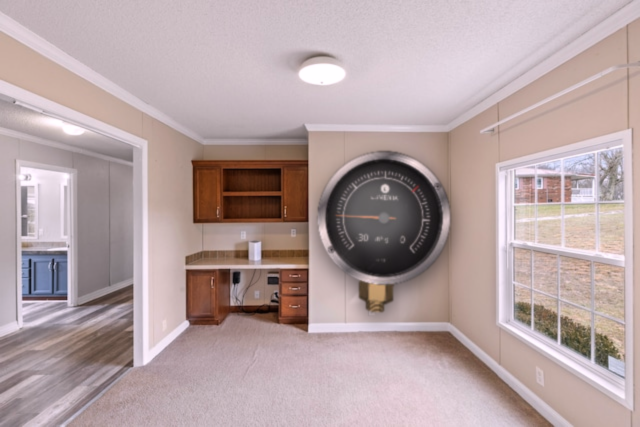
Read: -25 inHg
